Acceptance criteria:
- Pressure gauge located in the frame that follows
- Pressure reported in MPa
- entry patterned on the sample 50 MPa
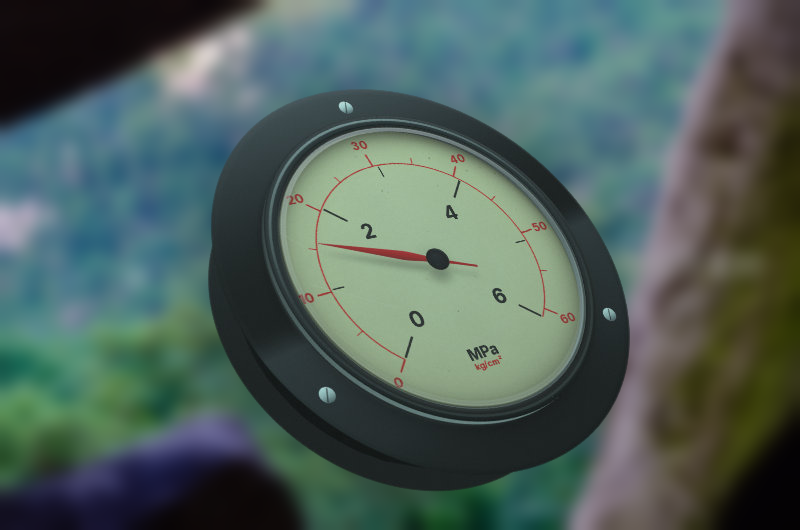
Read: 1.5 MPa
